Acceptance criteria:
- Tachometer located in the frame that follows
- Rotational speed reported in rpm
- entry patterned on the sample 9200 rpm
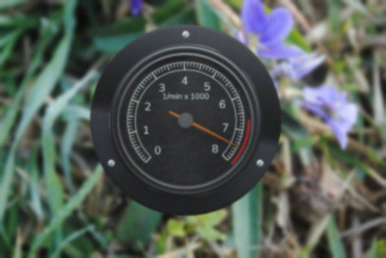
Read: 7500 rpm
